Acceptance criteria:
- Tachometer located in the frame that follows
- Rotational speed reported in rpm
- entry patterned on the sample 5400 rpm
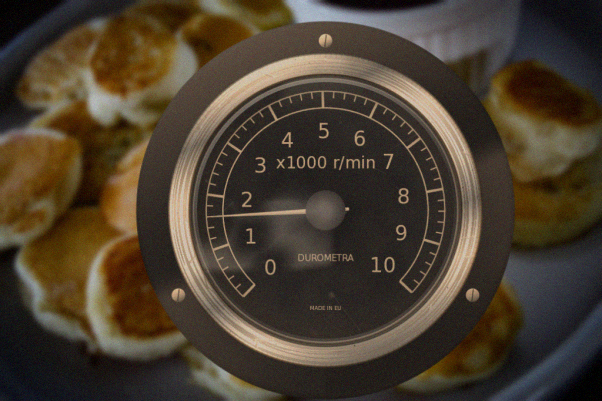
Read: 1600 rpm
